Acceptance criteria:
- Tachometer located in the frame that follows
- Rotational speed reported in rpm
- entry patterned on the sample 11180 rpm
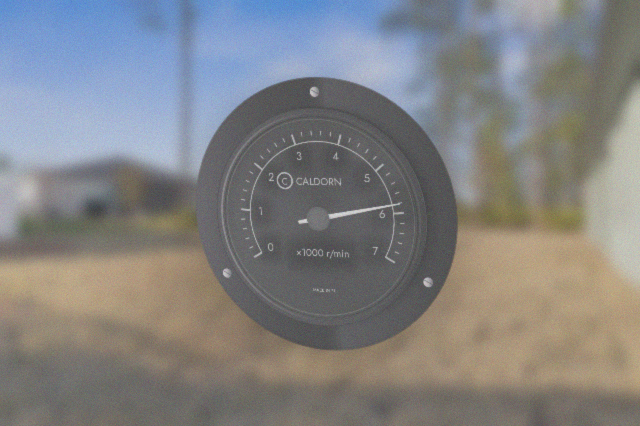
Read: 5800 rpm
